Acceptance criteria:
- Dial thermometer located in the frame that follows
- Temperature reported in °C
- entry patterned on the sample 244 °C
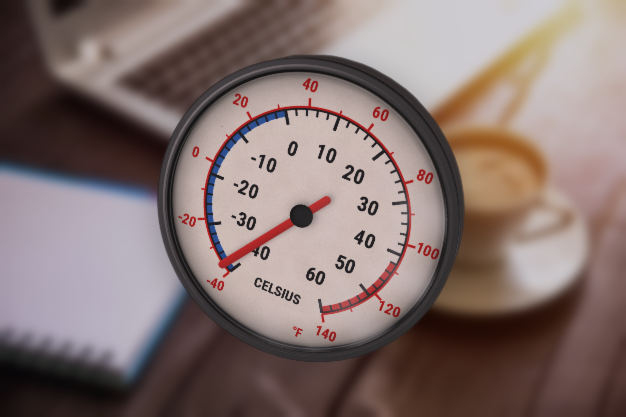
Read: -38 °C
